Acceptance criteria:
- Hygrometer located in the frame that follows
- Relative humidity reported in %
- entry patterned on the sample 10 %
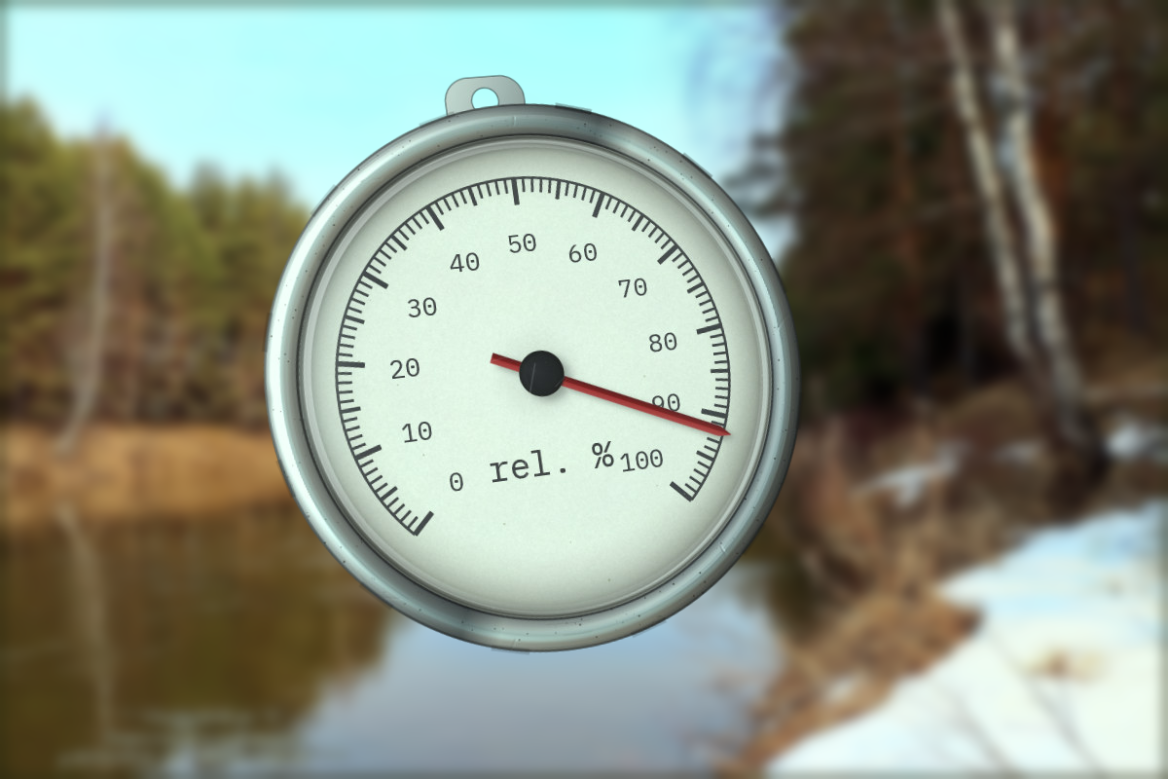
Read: 92 %
